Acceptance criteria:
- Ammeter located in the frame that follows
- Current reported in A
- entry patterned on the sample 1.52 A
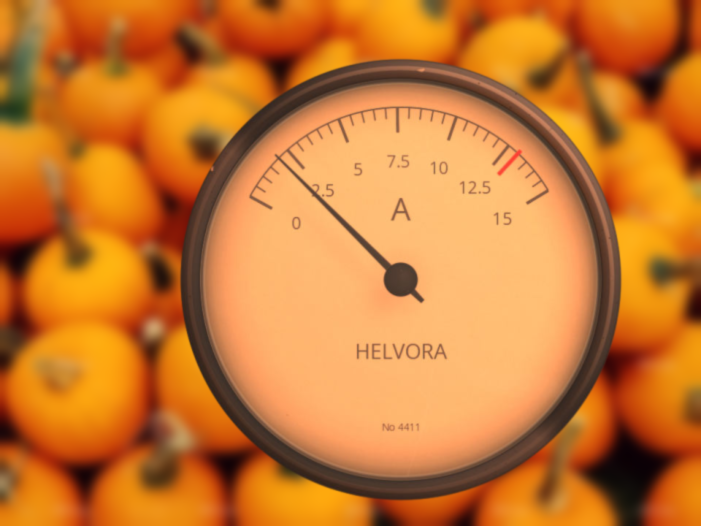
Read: 2 A
